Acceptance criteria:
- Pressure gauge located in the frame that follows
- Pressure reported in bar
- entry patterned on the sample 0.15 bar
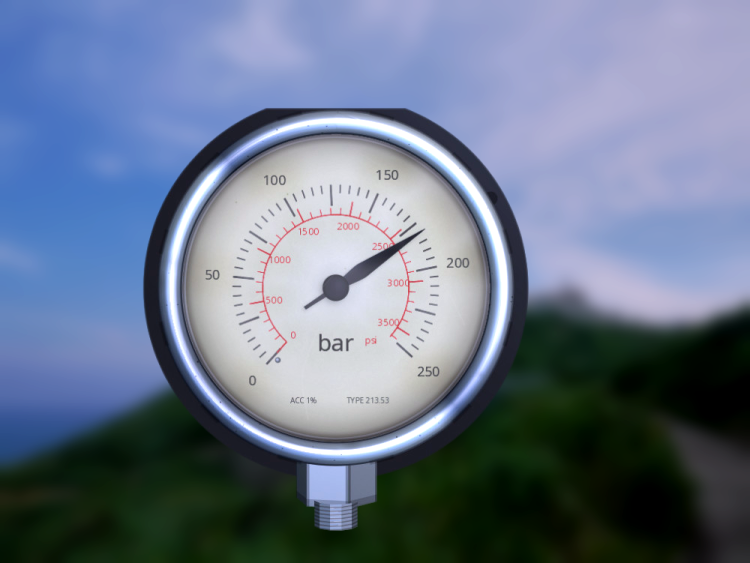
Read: 180 bar
